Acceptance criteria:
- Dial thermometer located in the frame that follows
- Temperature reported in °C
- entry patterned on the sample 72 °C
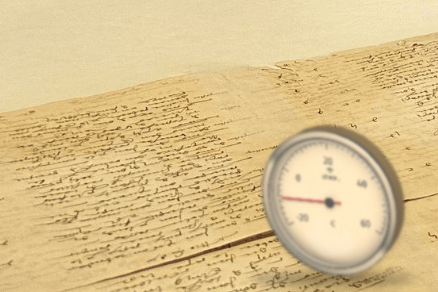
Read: -10 °C
